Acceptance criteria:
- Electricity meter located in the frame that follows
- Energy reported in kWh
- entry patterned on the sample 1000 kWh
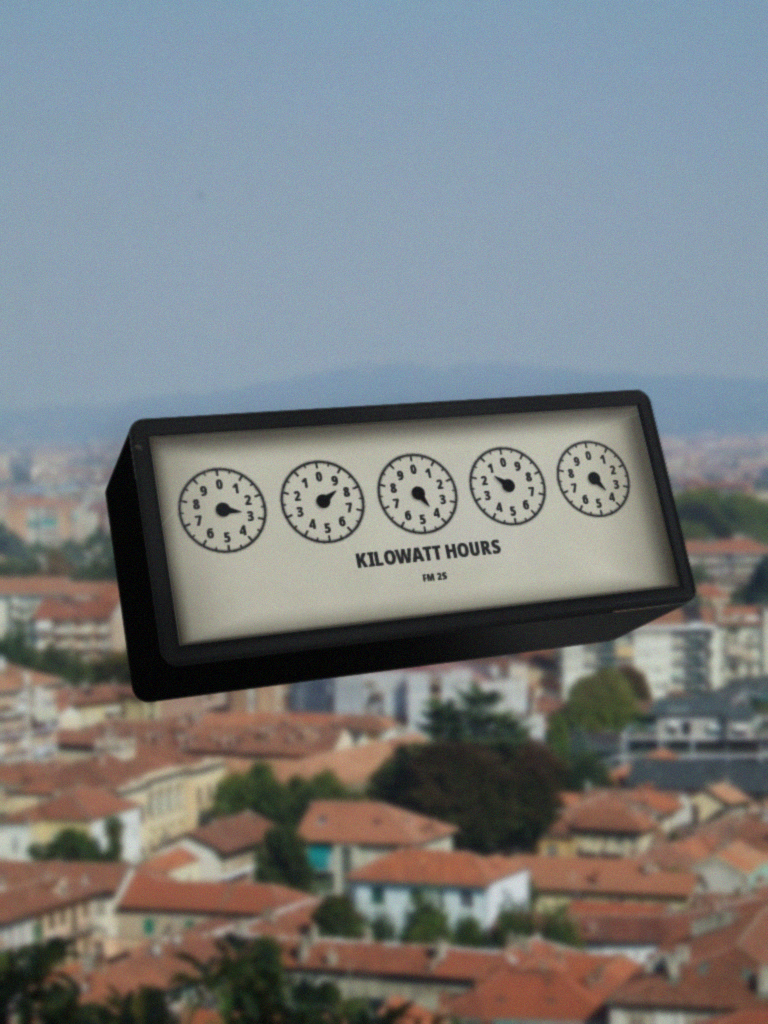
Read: 28414 kWh
